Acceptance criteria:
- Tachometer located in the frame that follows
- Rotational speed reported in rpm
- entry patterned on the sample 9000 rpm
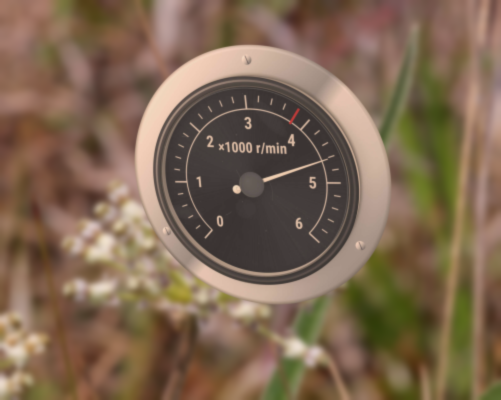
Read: 4600 rpm
